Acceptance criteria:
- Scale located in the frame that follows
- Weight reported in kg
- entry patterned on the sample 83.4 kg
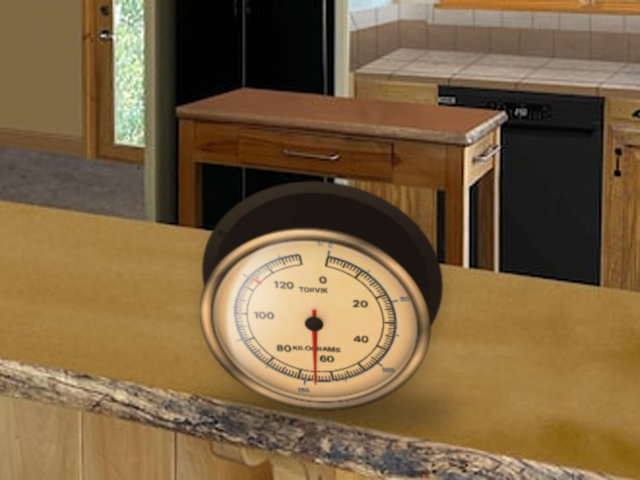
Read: 65 kg
